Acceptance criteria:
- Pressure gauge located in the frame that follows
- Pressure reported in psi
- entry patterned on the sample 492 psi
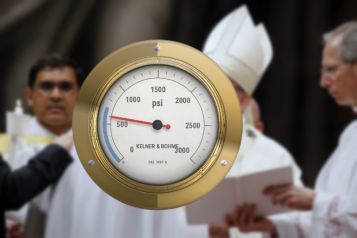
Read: 600 psi
